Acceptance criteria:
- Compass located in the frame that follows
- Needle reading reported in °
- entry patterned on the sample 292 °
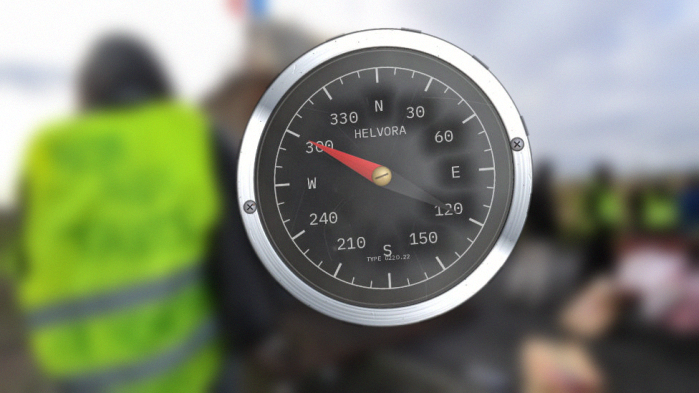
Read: 300 °
